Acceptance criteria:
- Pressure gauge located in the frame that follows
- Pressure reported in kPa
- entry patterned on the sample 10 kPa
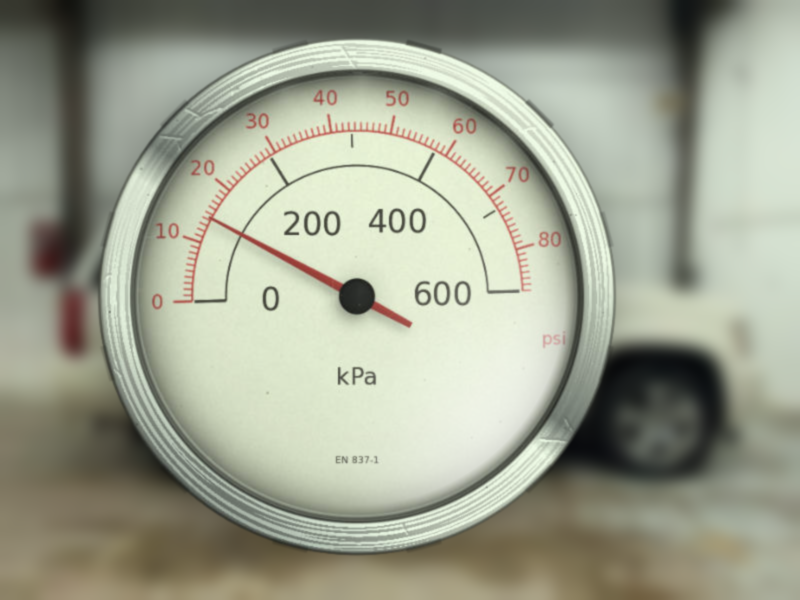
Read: 100 kPa
